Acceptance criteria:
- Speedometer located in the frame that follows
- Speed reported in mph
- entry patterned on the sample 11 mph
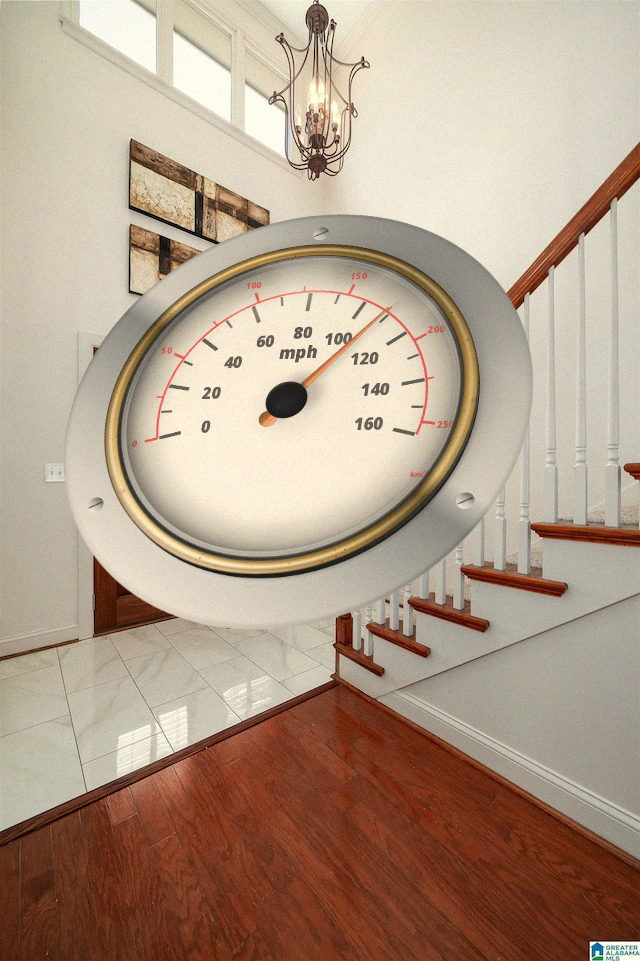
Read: 110 mph
